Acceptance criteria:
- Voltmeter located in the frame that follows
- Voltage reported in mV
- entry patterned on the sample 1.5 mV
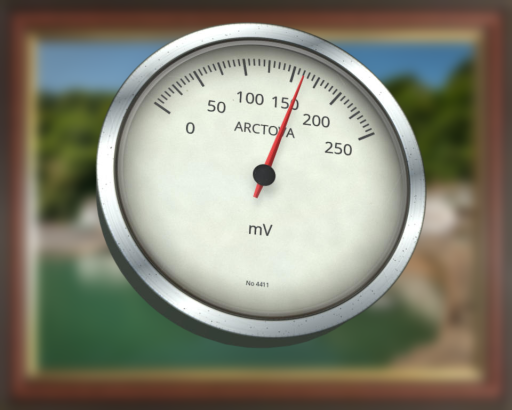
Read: 160 mV
